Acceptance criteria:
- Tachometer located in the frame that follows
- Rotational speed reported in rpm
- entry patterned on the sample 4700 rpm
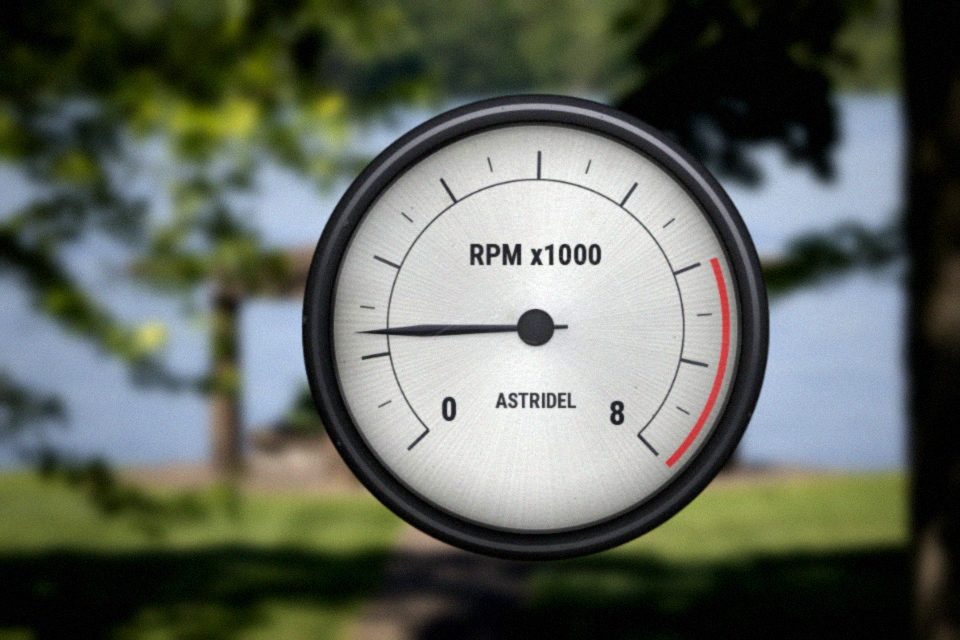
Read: 1250 rpm
